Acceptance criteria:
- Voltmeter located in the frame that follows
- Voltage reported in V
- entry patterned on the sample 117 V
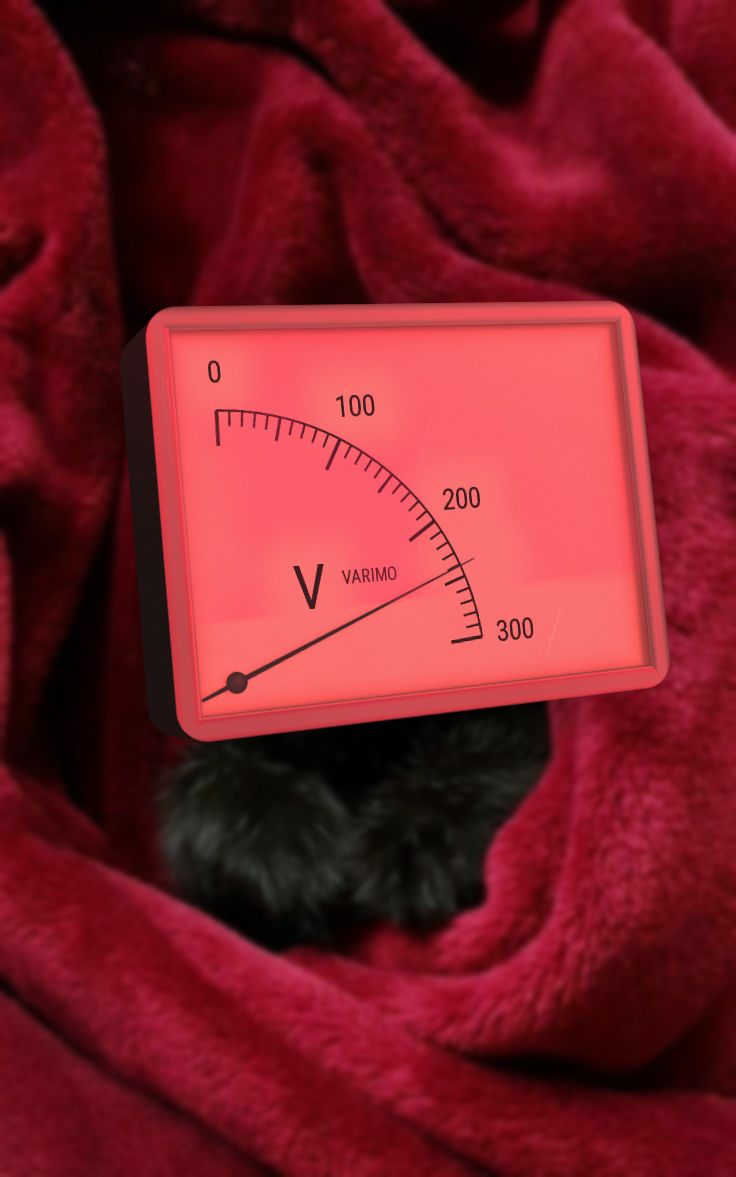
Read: 240 V
